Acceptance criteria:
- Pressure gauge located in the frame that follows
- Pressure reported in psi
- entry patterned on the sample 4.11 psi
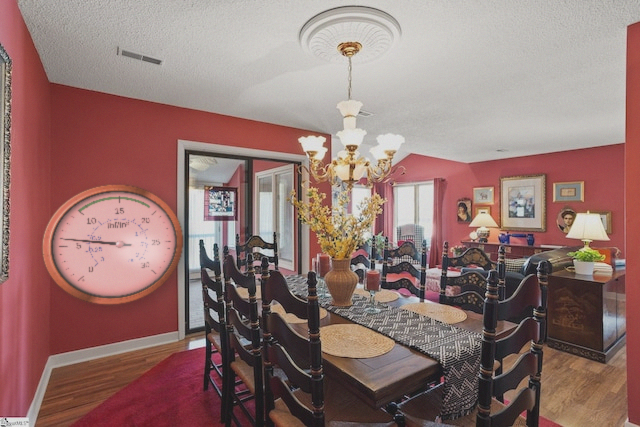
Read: 6 psi
